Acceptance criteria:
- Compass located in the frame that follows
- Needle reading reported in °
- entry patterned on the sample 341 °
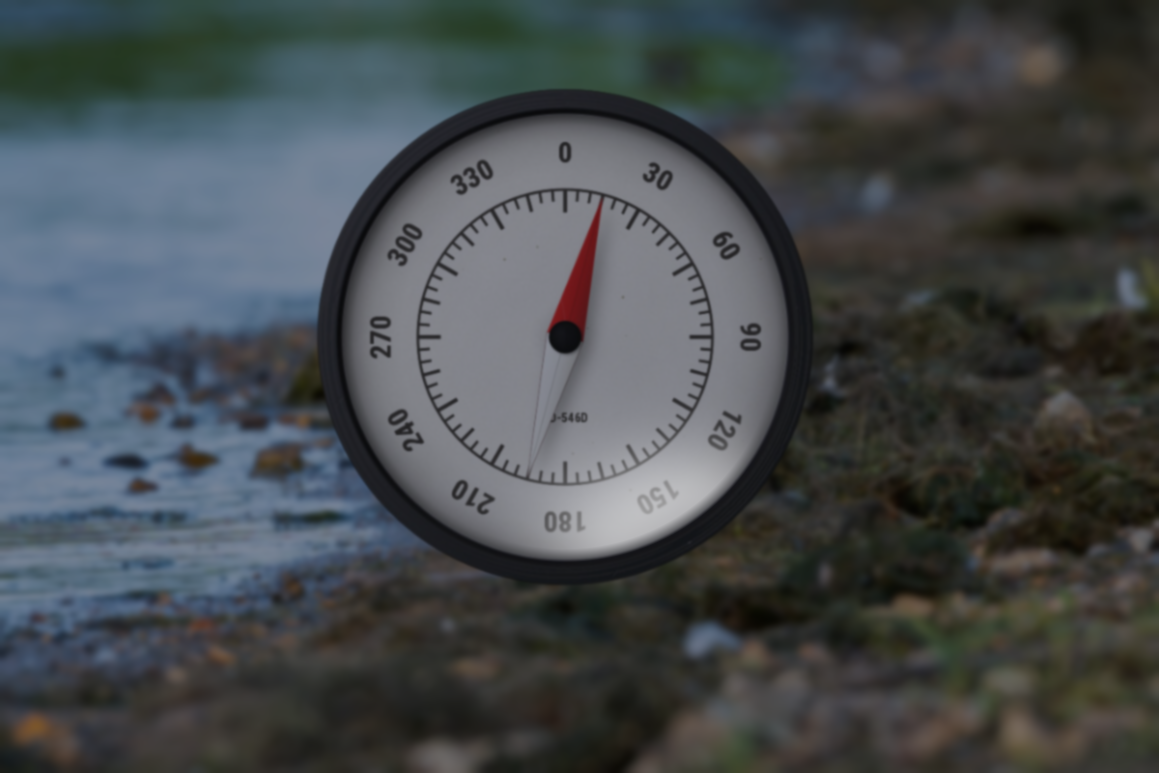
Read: 15 °
